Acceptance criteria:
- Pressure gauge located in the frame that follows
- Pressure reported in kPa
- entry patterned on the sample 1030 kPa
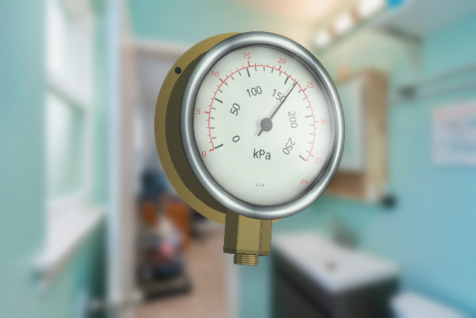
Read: 160 kPa
